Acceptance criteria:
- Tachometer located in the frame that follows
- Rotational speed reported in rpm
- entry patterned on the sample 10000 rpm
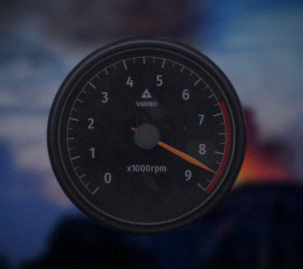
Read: 8500 rpm
